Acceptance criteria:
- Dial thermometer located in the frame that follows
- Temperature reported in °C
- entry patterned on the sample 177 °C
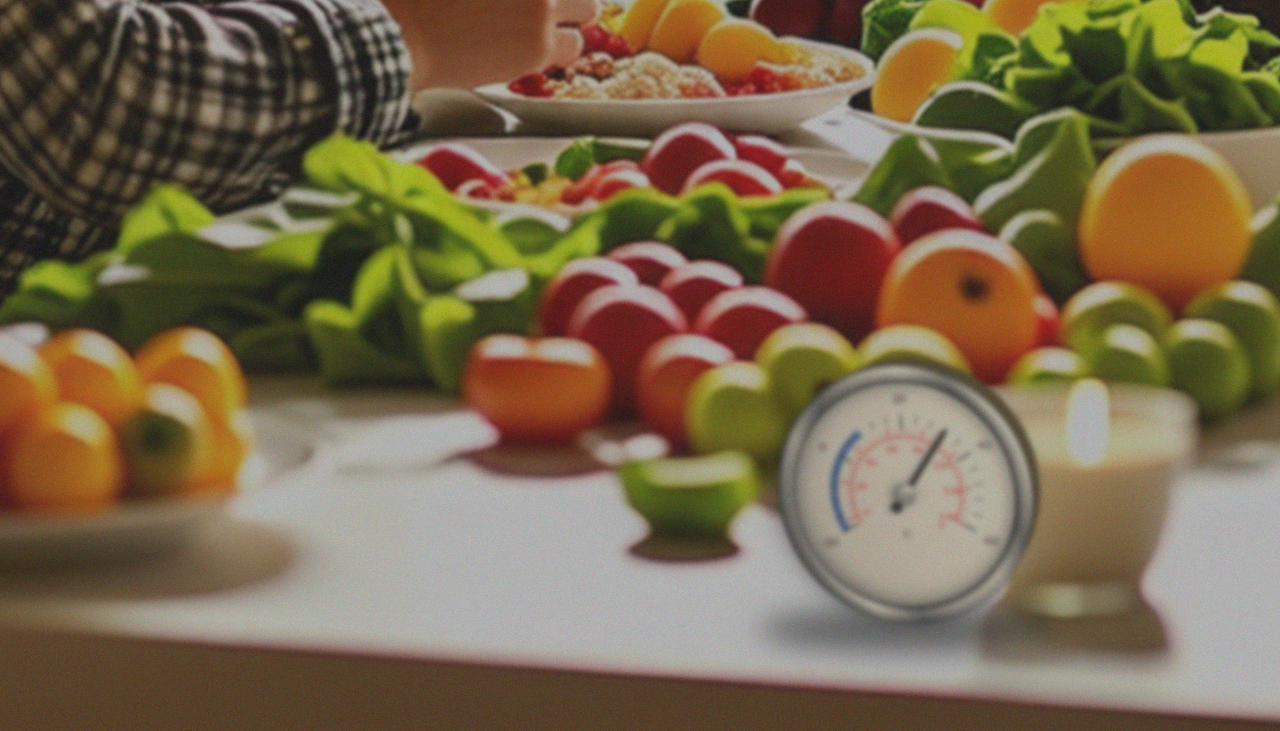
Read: 32 °C
